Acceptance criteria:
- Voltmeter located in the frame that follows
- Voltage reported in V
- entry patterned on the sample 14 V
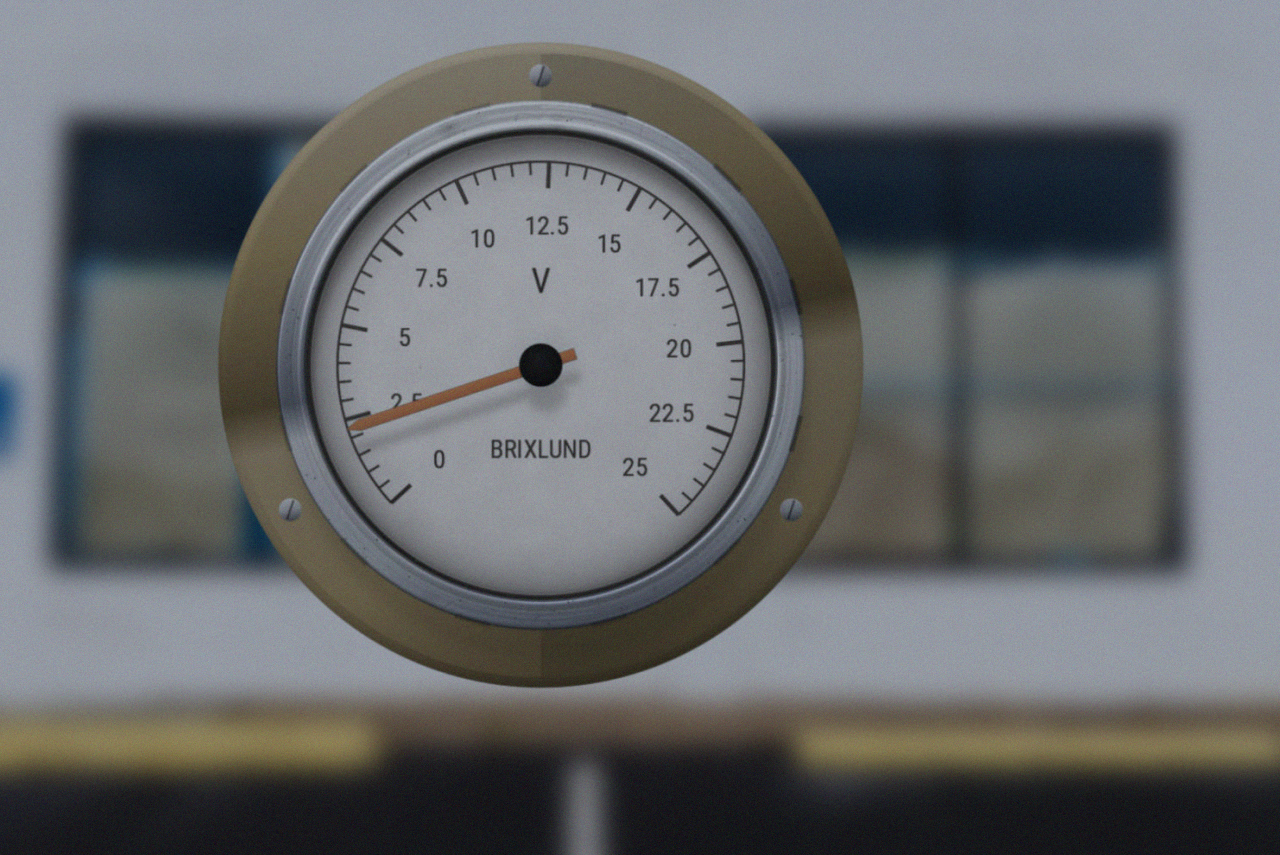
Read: 2.25 V
